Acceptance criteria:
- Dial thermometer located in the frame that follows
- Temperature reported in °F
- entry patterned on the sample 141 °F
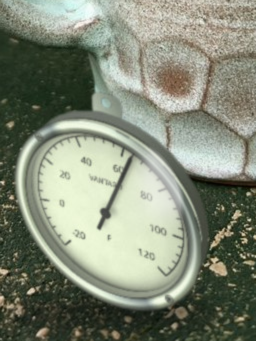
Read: 64 °F
